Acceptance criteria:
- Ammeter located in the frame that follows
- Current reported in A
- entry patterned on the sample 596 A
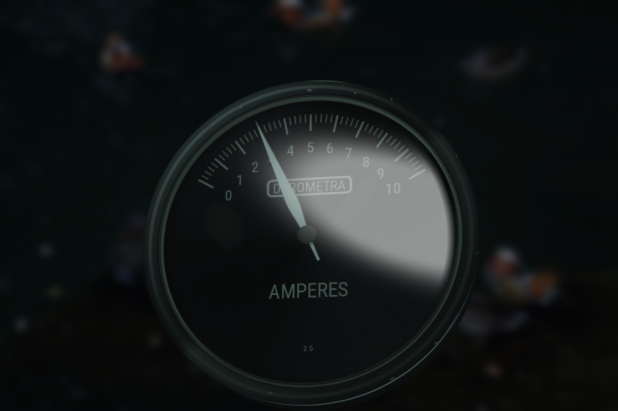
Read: 3 A
